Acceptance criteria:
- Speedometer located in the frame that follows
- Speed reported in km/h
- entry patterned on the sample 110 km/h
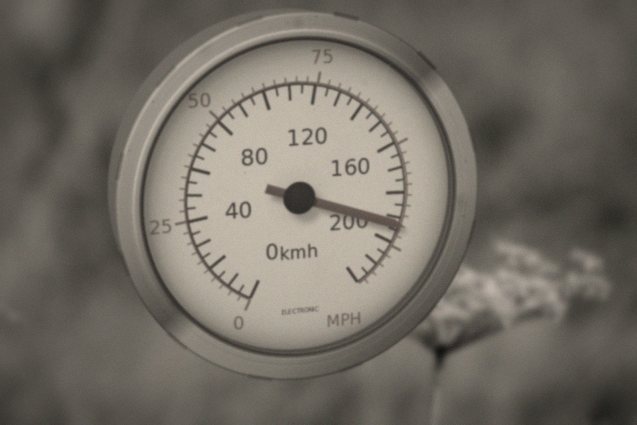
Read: 192.5 km/h
